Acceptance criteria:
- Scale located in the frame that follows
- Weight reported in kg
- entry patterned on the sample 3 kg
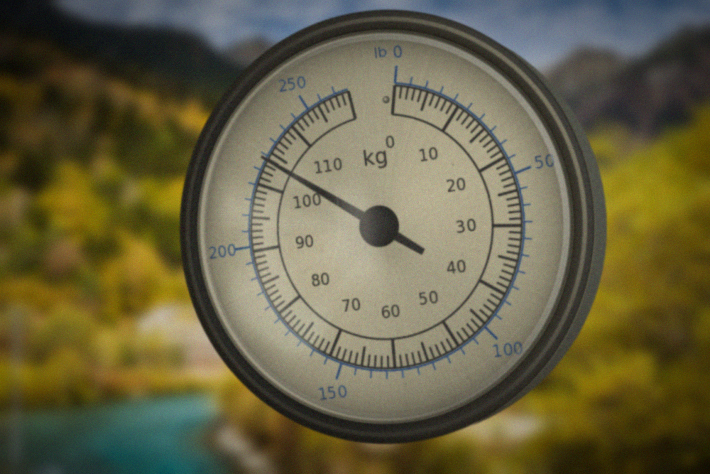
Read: 104 kg
